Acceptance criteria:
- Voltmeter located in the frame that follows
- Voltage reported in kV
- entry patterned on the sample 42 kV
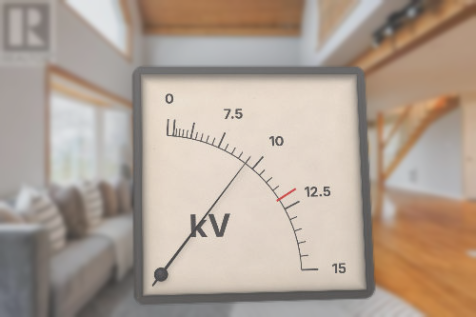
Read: 9.5 kV
